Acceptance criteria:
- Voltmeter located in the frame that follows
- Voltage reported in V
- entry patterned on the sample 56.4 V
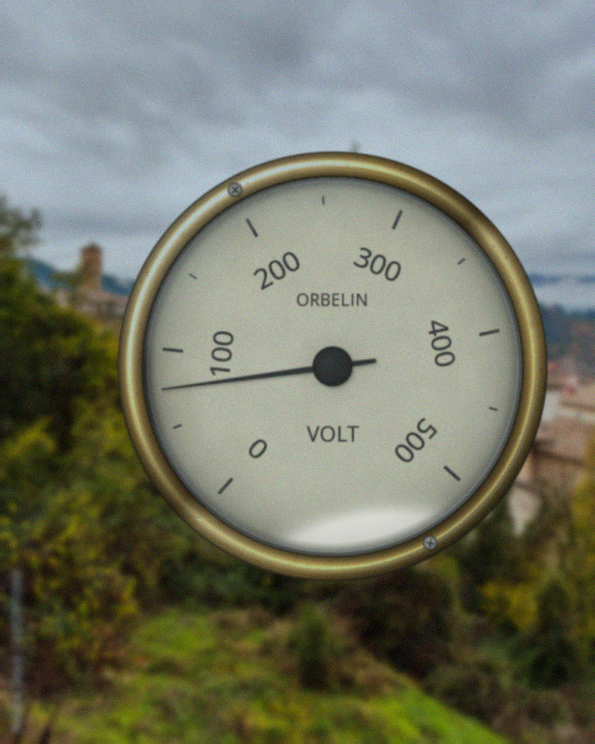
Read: 75 V
